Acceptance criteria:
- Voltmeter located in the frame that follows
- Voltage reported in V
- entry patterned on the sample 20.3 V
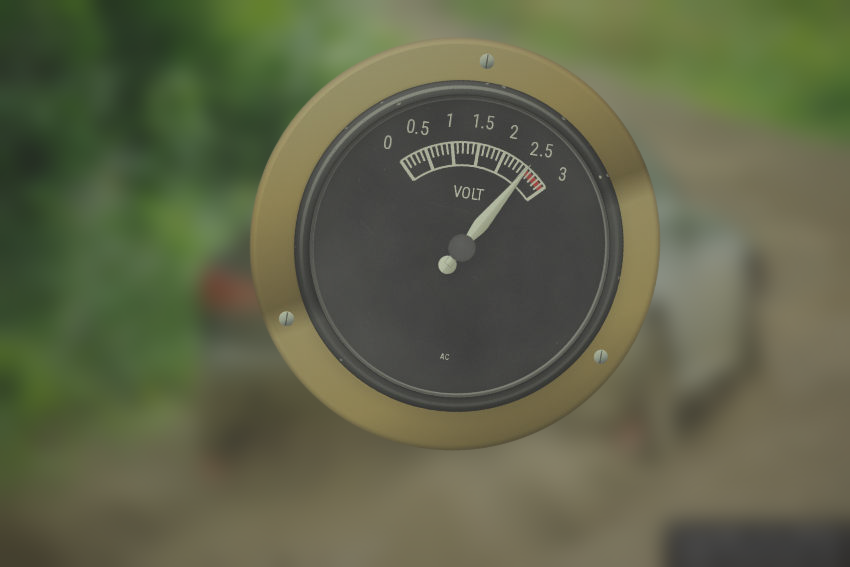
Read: 2.5 V
